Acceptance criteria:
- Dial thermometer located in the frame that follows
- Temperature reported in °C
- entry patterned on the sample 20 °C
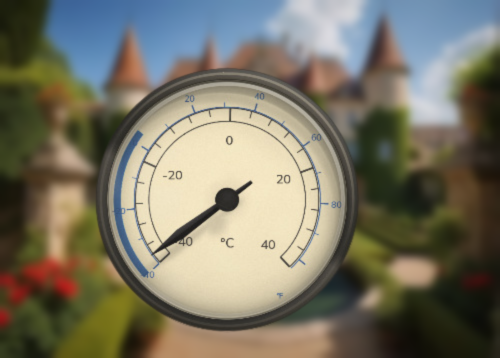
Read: -38 °C
